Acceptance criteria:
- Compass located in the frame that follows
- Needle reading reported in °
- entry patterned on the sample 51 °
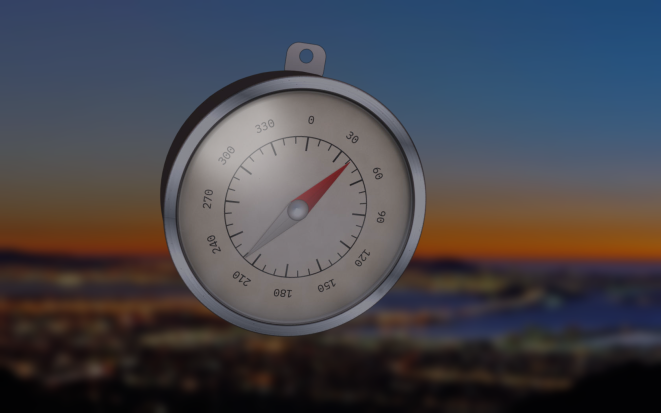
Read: 40 °
